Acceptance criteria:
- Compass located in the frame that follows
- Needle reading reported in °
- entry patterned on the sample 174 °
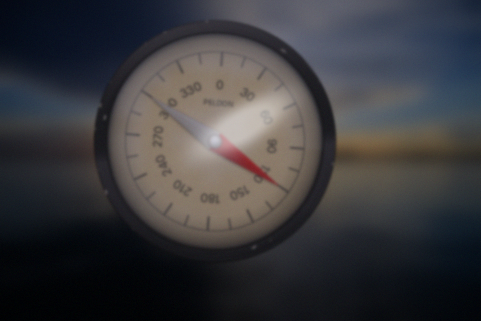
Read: 120 °
